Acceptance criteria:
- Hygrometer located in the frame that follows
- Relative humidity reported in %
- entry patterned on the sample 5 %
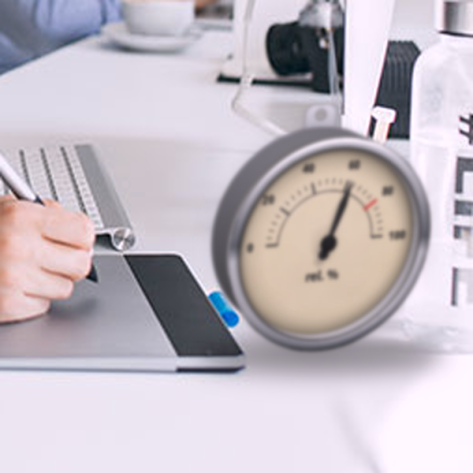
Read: 60 %
